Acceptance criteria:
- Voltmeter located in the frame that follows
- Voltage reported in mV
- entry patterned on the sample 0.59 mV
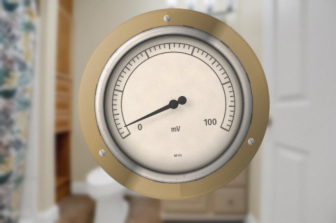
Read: 4 mV
